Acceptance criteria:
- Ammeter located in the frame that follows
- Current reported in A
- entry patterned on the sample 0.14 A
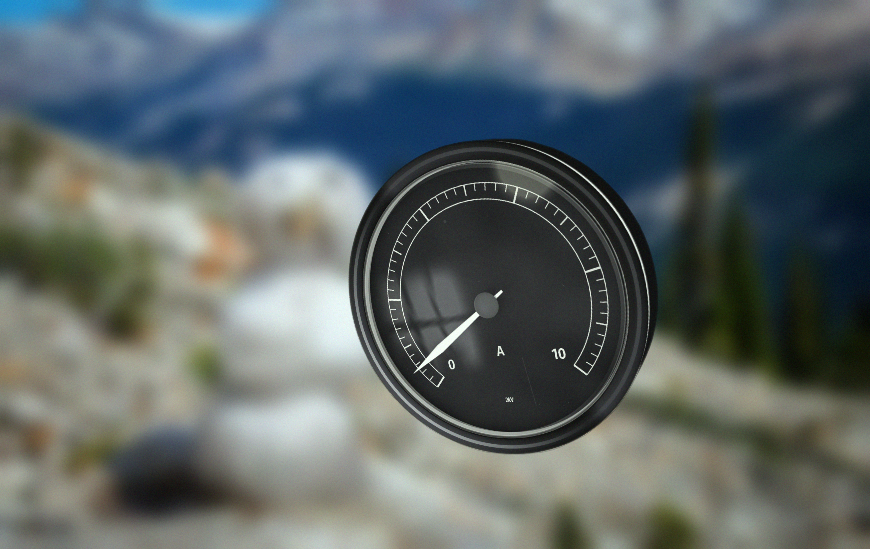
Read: 0.5 A
